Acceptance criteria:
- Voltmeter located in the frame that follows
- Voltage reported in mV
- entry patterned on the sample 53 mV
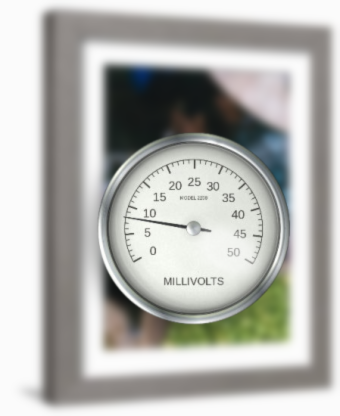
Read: 8 mV
